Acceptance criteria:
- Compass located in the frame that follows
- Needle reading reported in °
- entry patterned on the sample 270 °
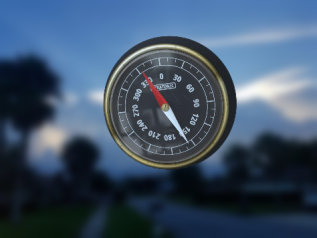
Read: 335 °
